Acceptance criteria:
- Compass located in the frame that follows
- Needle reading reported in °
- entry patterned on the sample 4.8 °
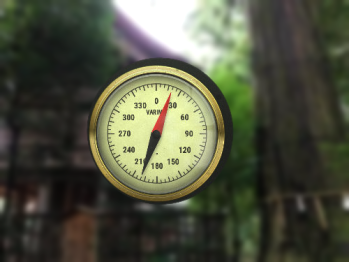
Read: 20 °
